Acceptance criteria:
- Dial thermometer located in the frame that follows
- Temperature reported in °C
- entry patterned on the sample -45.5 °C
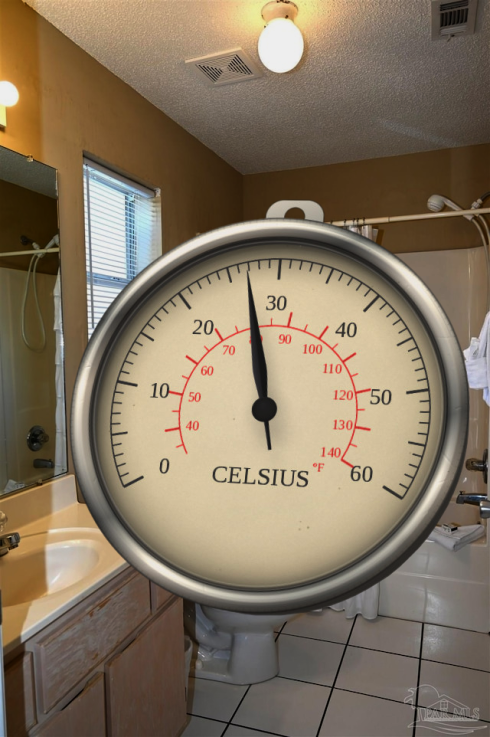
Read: 27 °C
